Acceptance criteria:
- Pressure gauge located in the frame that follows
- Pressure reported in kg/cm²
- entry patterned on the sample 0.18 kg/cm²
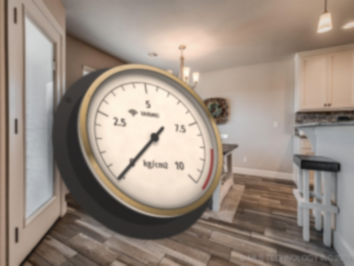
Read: 0 kg/cm²
